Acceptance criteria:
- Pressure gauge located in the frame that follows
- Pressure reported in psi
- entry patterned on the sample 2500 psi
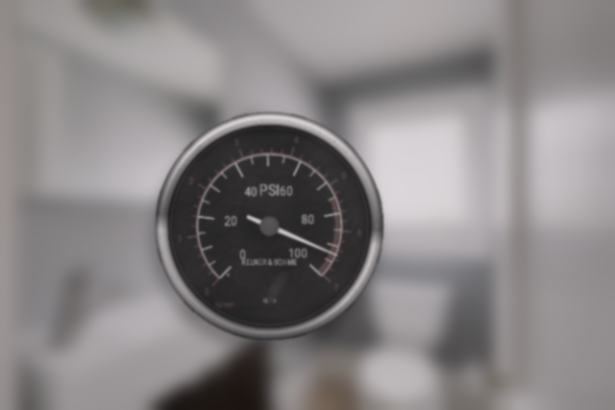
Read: 92.5 psi
